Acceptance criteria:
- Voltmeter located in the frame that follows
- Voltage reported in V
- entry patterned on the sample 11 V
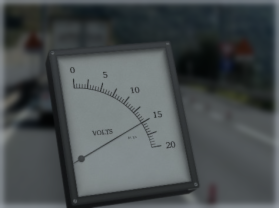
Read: 15 V
